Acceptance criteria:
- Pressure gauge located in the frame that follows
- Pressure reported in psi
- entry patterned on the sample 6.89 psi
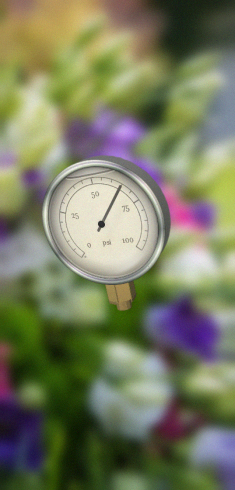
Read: 65 psi
